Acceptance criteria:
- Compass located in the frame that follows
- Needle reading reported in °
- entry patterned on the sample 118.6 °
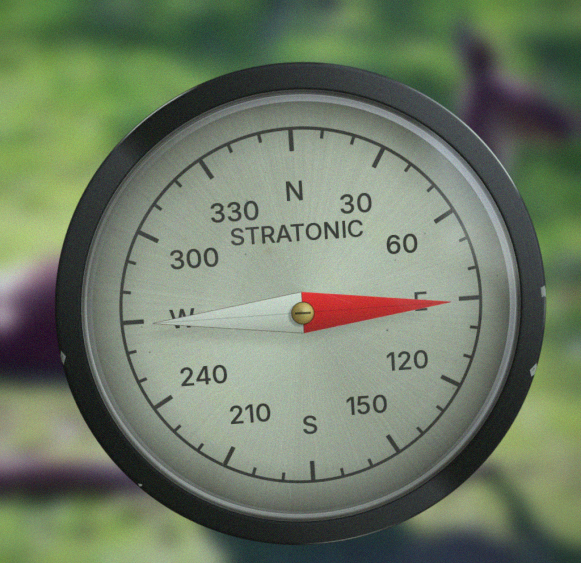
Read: 90 °
